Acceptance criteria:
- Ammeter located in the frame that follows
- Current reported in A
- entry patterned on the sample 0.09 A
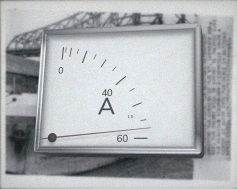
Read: 57.5 A
